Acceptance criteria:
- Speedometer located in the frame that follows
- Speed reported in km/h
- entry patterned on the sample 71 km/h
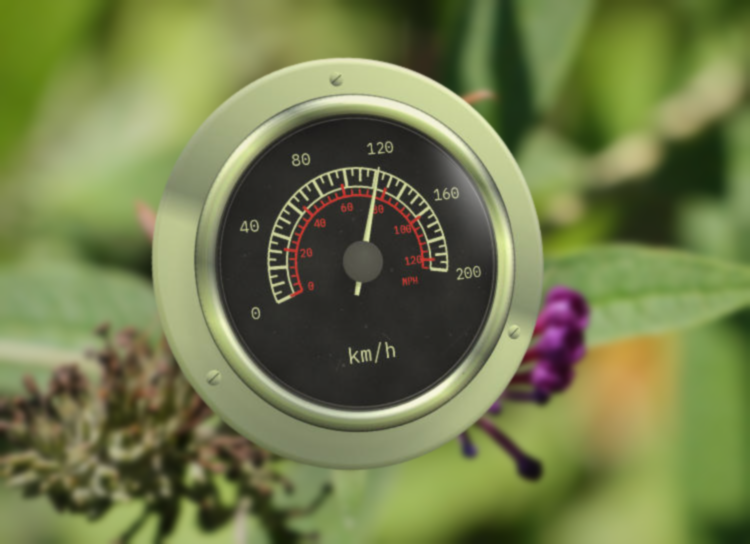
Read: 120 km/h
